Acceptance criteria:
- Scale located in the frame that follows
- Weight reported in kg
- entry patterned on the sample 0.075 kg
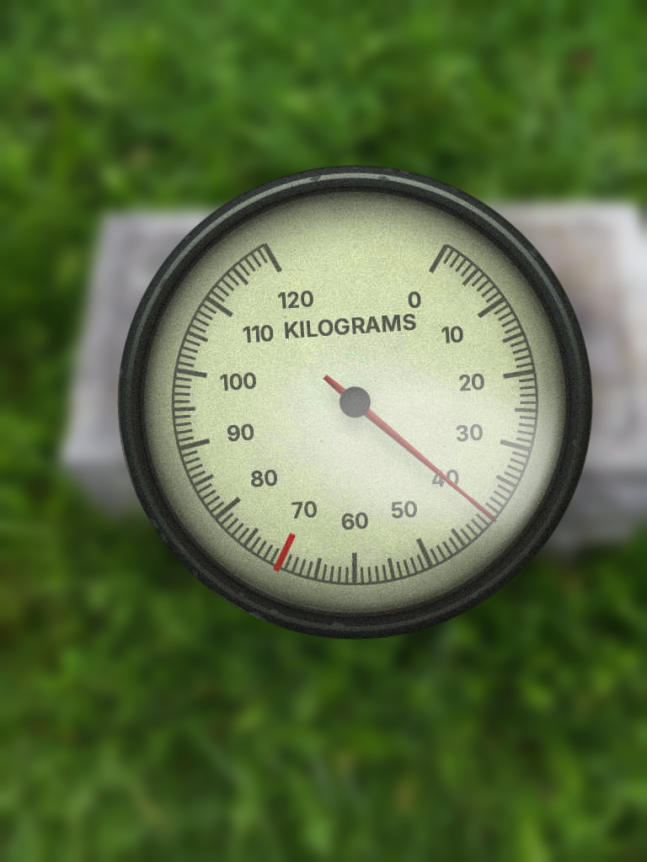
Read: 40 kg
